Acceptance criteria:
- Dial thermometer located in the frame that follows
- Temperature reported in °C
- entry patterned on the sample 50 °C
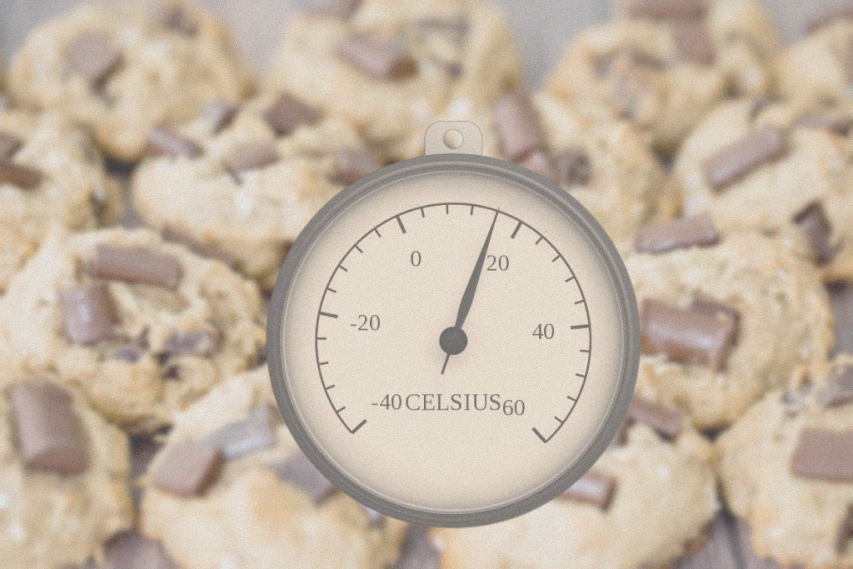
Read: 16 °C
